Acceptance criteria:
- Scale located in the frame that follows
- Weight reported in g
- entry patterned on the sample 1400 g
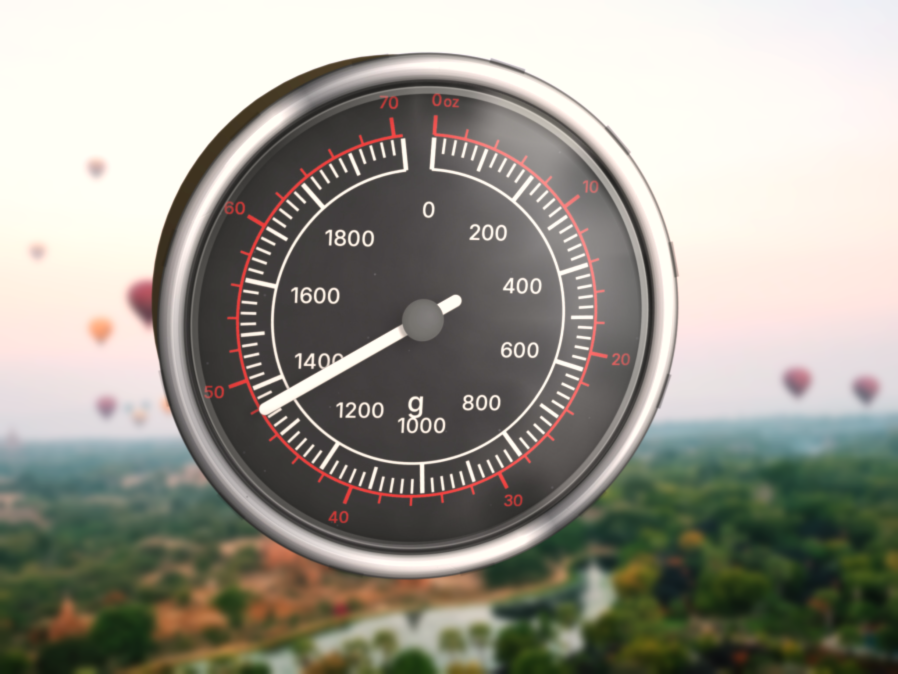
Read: 1360 g
